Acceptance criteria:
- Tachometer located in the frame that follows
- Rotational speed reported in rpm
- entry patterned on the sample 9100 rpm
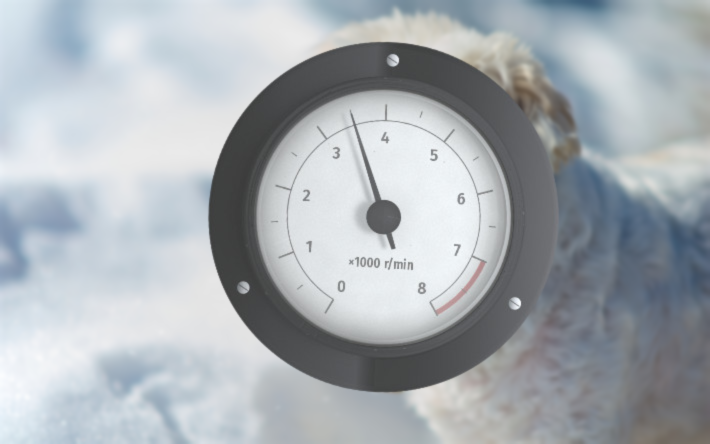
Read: 3500 rpm
